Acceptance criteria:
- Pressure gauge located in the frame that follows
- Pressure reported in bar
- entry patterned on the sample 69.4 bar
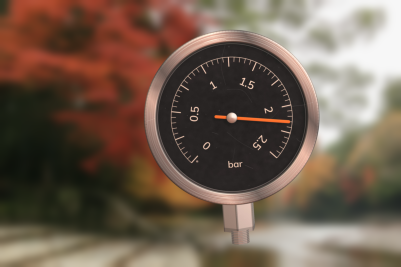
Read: 2.15 bar
